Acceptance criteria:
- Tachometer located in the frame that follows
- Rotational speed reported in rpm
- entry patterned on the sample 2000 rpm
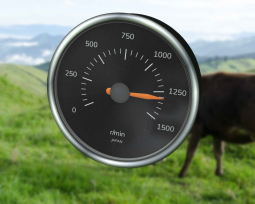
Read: 1300 rpm
